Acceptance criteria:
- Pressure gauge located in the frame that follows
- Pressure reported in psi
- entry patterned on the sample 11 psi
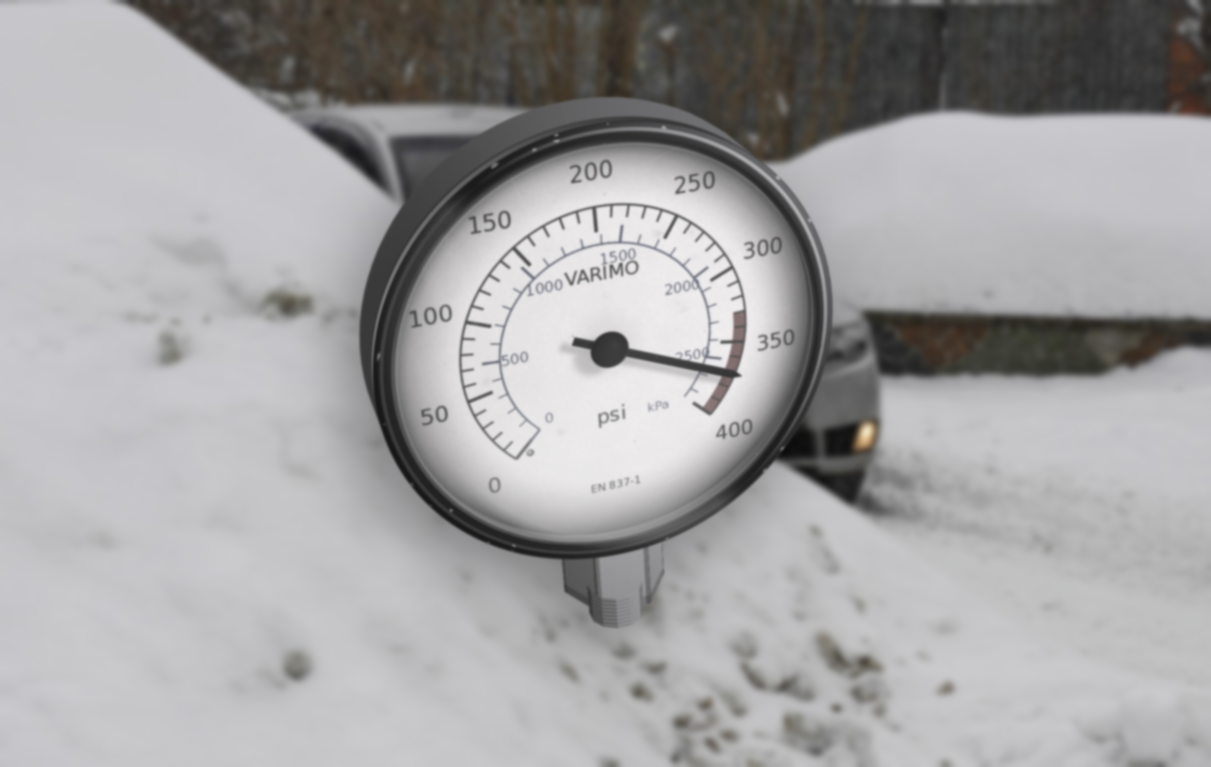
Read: 370 psi
